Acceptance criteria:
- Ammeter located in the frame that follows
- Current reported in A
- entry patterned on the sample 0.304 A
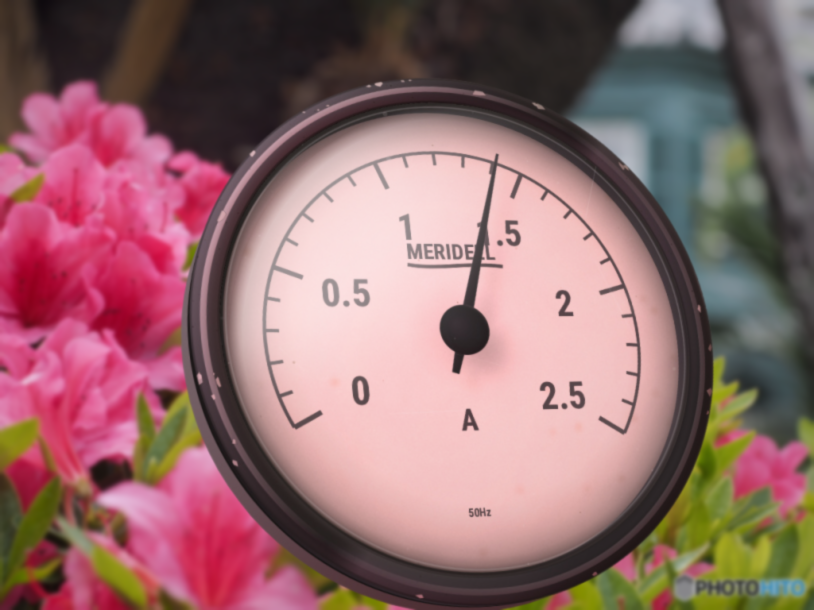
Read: 1.4 A
